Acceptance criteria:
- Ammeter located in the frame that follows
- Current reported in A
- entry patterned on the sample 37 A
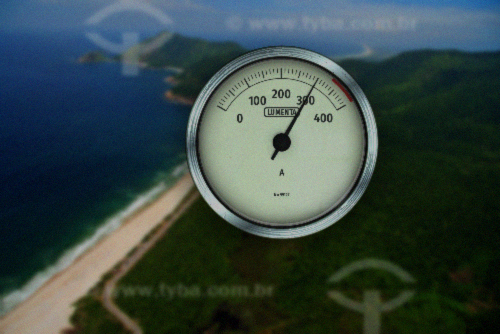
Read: 300 A
